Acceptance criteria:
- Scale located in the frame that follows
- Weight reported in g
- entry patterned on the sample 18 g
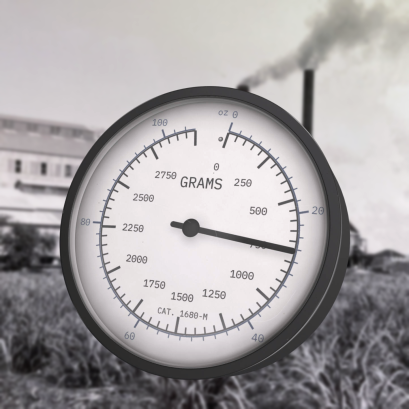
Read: 750 g
